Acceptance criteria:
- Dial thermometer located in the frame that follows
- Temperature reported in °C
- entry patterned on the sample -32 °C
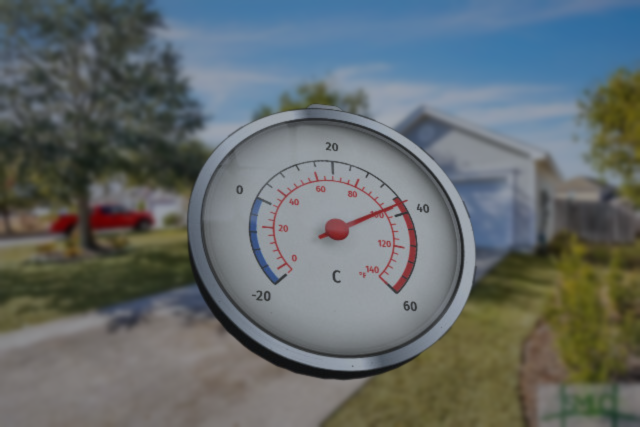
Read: 38 °C
